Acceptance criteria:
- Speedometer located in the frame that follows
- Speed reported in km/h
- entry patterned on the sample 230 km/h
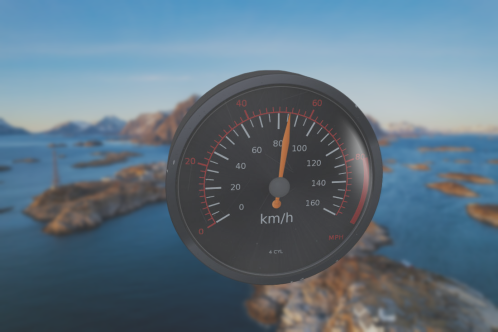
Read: 85 km/h
